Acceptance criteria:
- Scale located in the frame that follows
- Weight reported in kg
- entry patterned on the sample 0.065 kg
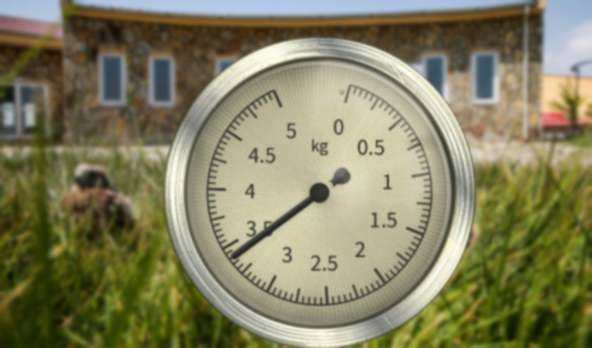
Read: 3.4 kg
